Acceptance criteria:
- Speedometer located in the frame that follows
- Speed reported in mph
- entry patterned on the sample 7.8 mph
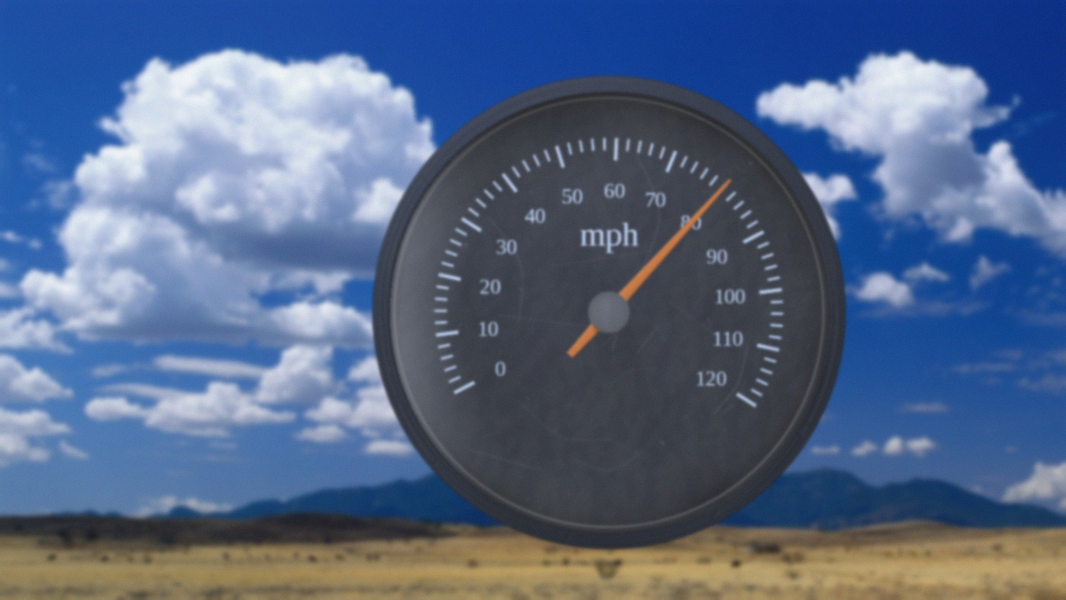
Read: 80 mph
